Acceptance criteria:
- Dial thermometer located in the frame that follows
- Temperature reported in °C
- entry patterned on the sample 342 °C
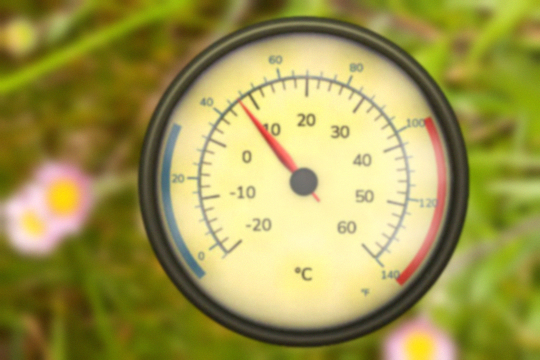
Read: 8 °C
